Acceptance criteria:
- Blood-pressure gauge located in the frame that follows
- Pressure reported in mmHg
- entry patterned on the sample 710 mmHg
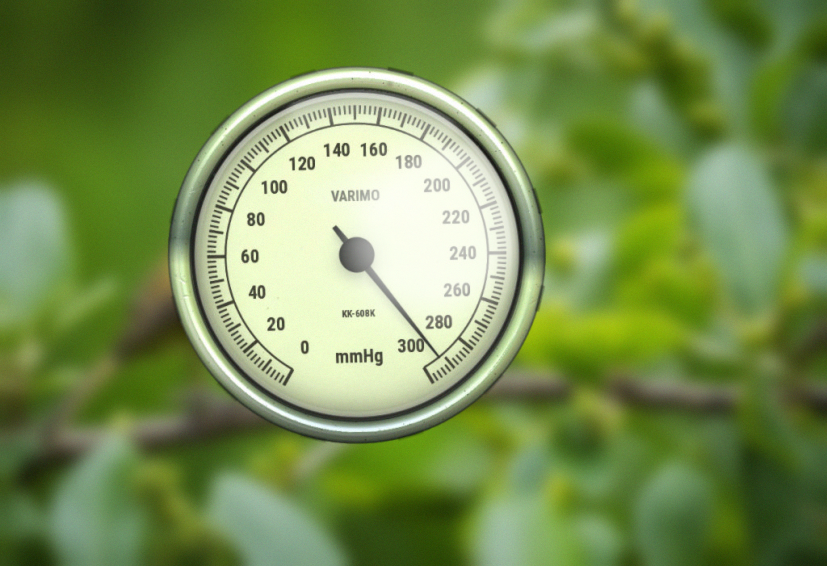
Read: 292 mmHg
